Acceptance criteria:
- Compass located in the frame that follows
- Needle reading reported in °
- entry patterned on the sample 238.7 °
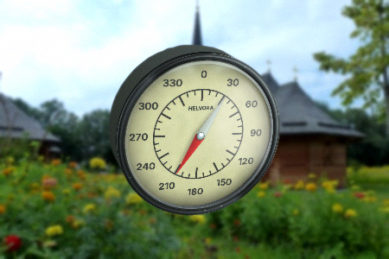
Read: 210 °
